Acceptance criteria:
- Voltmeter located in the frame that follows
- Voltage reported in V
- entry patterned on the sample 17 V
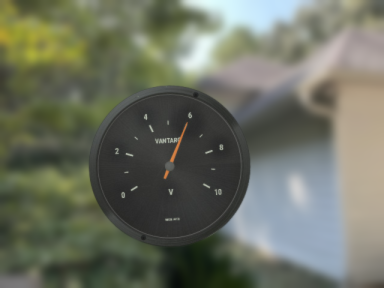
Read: 6 V
